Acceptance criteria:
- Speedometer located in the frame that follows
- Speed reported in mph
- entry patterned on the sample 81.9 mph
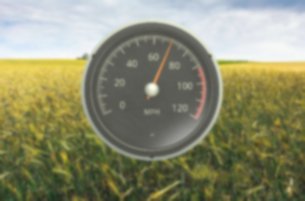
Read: 70 mph
